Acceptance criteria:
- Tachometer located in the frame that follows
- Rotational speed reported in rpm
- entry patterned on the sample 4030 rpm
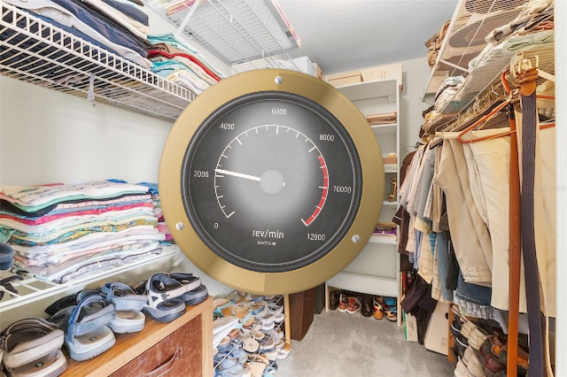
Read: 2250 rpm
